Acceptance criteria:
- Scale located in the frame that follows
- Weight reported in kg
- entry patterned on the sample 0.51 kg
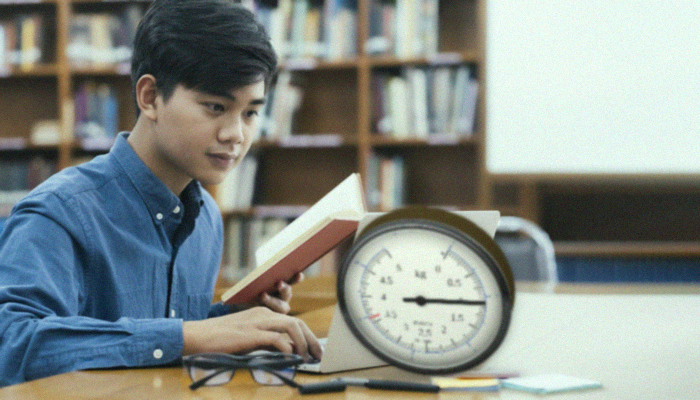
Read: 1 kg
